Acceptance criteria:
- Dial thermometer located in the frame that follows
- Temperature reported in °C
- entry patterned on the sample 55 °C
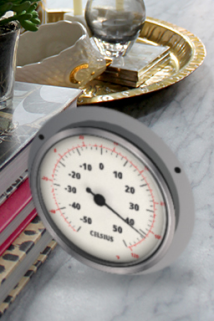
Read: 40 °C
